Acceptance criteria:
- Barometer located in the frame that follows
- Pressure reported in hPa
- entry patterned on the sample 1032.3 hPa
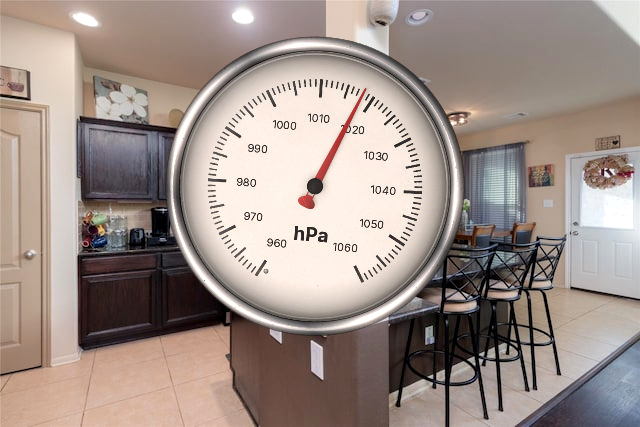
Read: 1018 hPa
